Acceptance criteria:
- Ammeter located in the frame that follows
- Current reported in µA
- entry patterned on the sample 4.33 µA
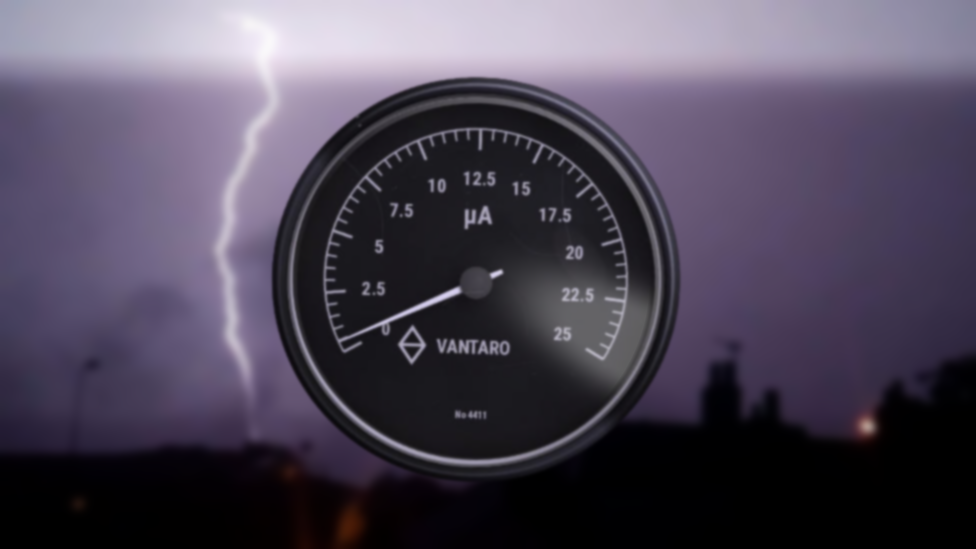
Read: 0.5 µA
